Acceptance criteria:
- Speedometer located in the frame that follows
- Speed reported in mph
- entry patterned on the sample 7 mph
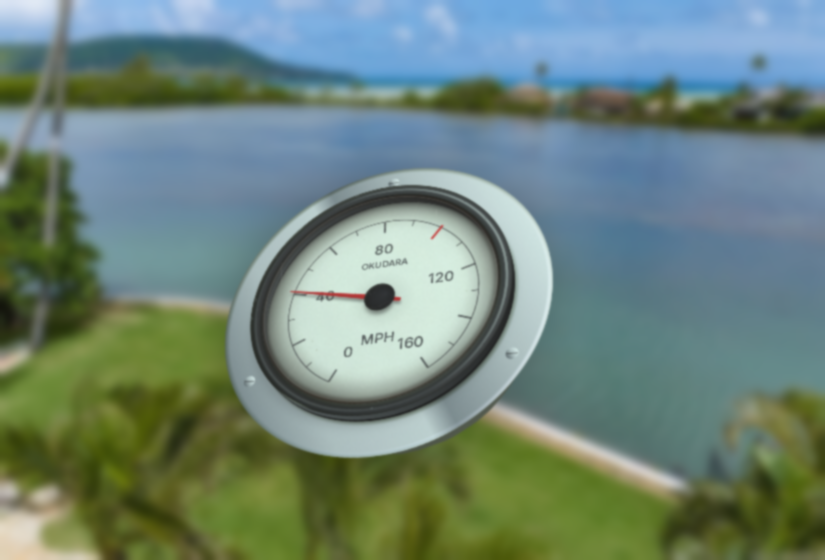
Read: 40 mph
